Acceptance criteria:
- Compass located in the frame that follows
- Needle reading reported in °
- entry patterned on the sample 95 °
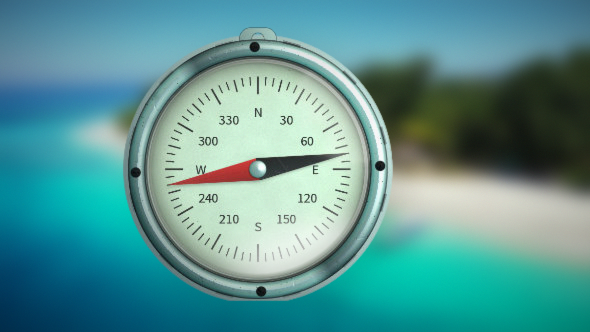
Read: 260 °
